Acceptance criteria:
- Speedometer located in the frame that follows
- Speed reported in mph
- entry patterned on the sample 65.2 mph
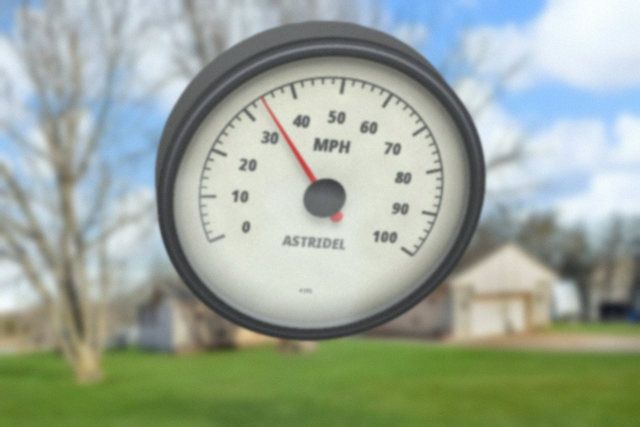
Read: 34 mph
